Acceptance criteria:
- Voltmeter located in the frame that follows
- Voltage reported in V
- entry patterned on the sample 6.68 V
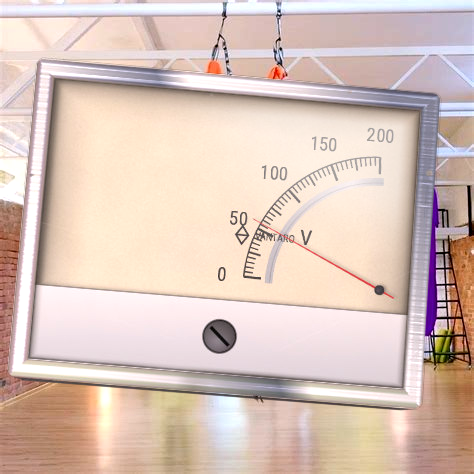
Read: 55 V
